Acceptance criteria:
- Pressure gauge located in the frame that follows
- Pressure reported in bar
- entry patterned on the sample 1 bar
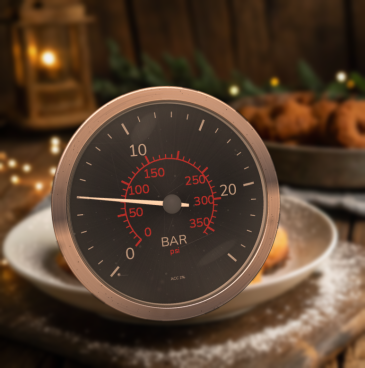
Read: 5 bar
